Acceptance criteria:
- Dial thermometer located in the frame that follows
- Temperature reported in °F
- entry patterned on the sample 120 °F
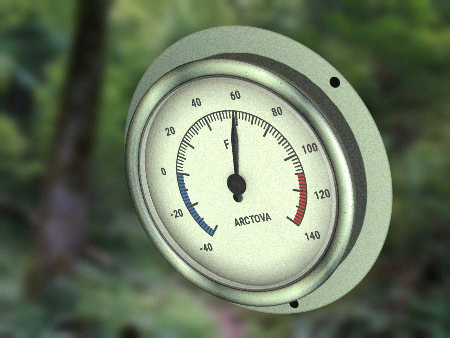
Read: 60 °F
